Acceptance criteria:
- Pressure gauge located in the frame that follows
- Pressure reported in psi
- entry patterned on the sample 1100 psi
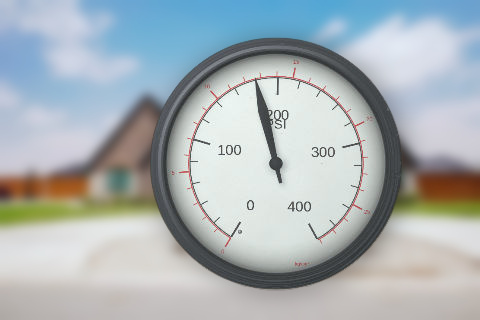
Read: 180 psi
